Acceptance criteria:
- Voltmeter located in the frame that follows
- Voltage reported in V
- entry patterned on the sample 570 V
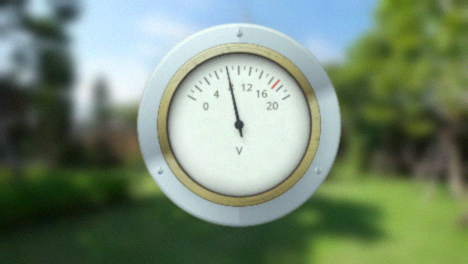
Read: 8 V
